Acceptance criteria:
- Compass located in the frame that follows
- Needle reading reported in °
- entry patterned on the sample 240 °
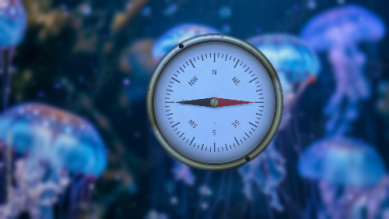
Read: 90 °
